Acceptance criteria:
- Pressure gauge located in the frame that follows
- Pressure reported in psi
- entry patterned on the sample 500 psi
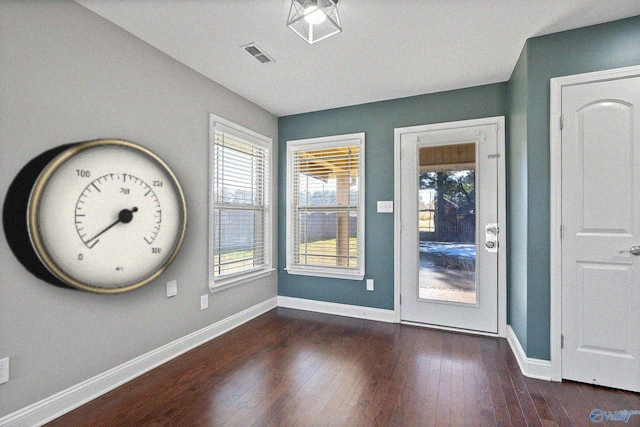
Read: 10 psi
